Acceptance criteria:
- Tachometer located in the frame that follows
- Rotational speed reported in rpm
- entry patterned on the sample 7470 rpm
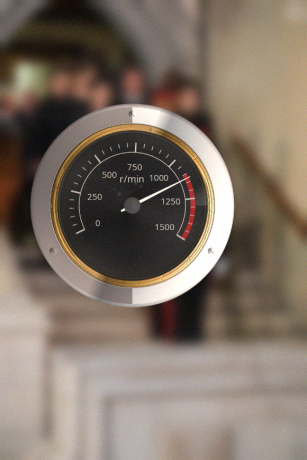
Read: 1125 rpm
